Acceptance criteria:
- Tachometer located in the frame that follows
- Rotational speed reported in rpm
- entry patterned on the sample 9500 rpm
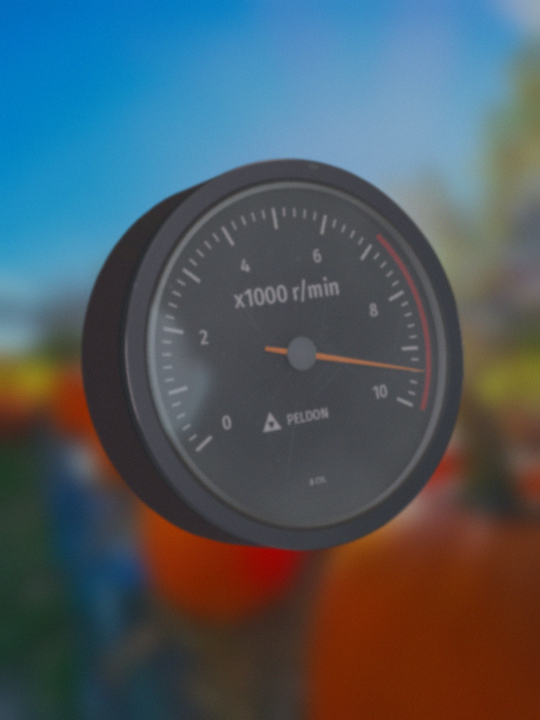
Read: 9400 rpm
